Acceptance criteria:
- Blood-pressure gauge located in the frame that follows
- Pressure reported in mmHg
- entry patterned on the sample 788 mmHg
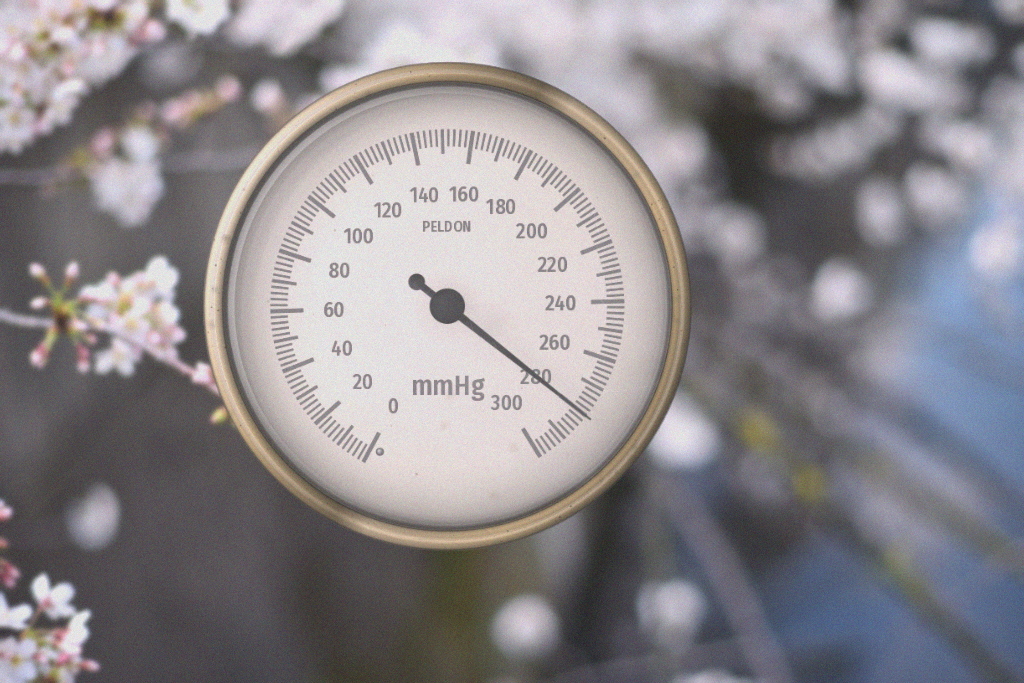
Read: 280 mmHg
